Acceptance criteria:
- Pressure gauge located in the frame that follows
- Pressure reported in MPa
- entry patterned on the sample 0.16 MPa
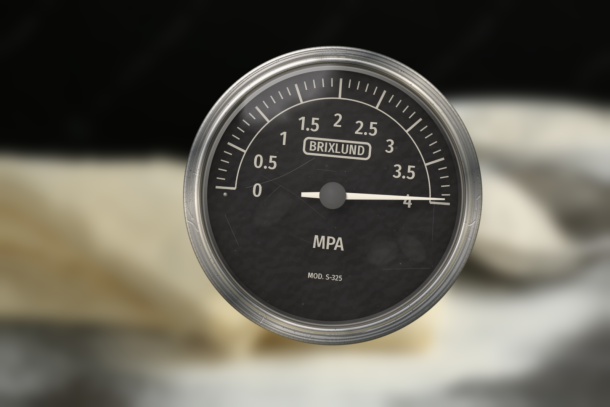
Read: 3.95 MPa
